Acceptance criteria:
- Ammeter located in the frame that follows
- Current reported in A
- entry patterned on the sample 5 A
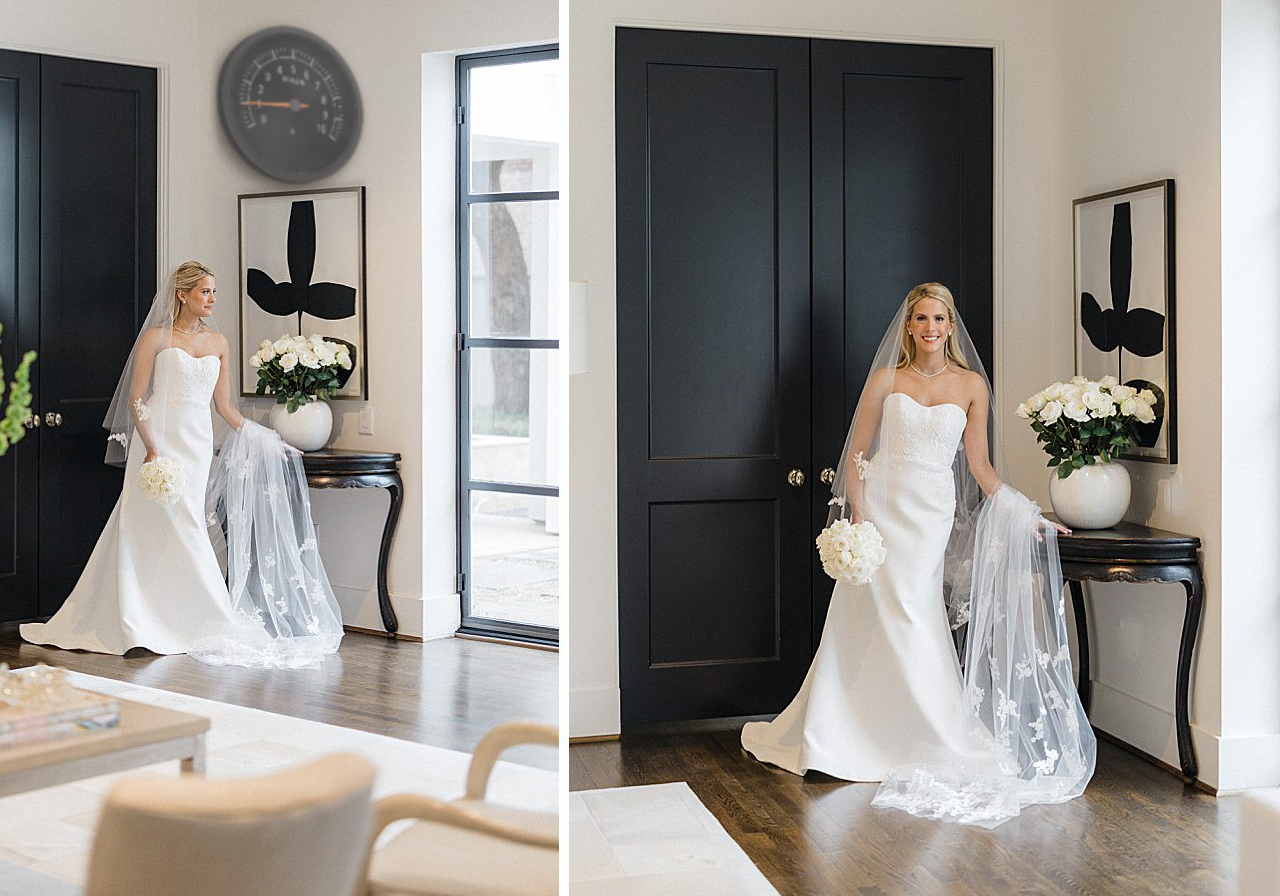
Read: 1 A
